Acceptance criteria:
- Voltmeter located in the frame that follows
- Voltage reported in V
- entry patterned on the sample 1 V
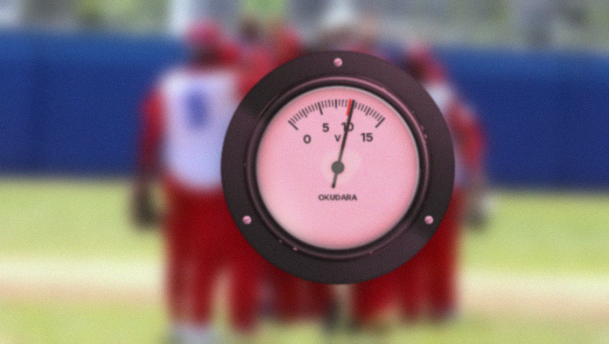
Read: 10 V
